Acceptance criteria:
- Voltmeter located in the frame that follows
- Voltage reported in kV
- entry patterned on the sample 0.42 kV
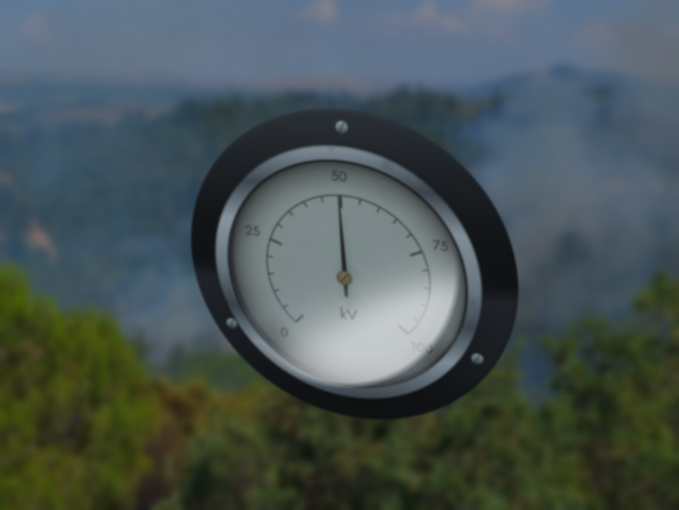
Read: 50 kV
